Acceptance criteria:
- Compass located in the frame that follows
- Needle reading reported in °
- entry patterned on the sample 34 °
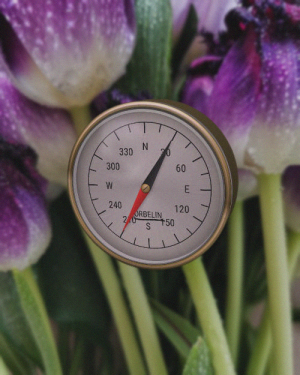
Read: 210 °
